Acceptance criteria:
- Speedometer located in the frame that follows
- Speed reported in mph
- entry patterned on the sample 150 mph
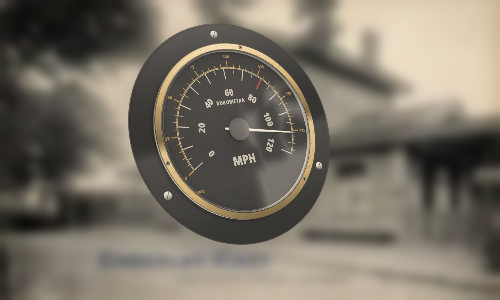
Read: 110 mph
